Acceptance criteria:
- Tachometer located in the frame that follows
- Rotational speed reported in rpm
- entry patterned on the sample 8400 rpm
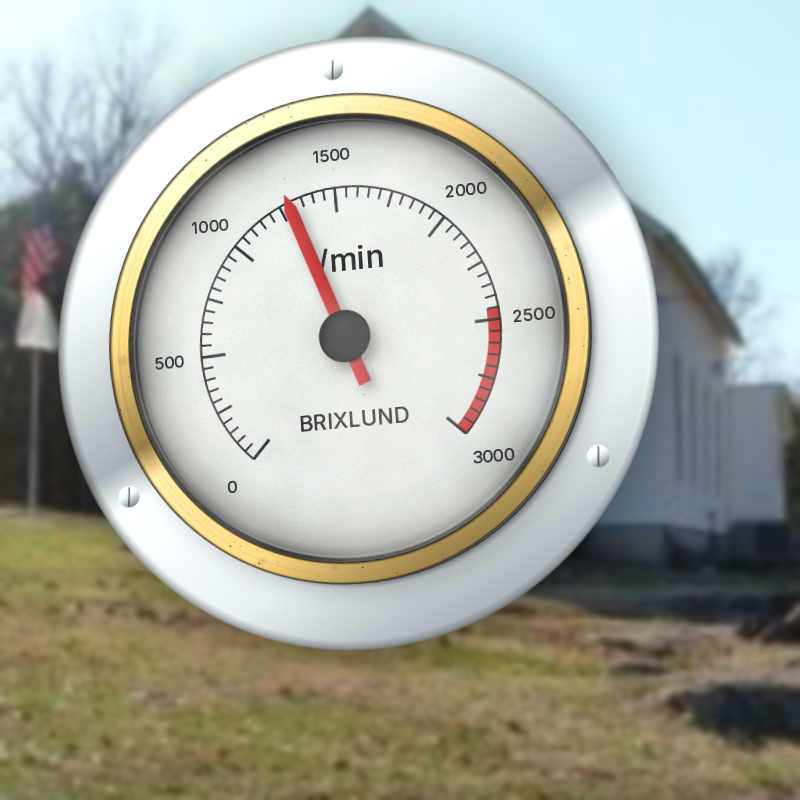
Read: 1300 rpm
